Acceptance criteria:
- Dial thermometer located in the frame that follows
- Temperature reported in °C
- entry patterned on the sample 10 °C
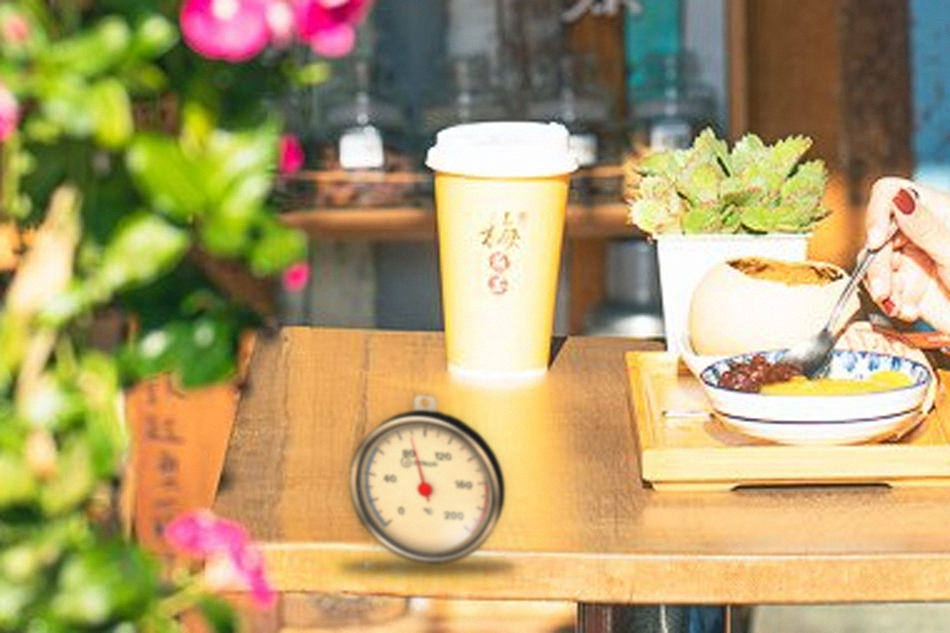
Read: 90 °C
